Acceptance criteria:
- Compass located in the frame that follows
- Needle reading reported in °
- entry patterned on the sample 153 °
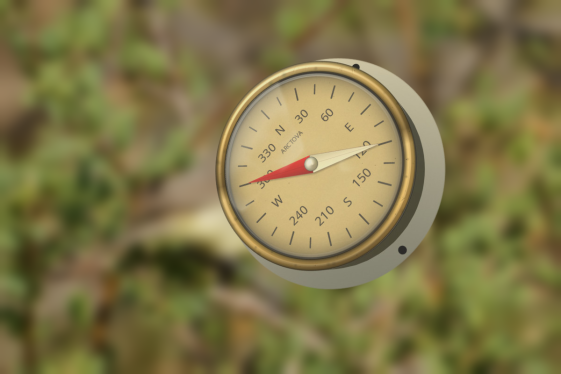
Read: 300 °
